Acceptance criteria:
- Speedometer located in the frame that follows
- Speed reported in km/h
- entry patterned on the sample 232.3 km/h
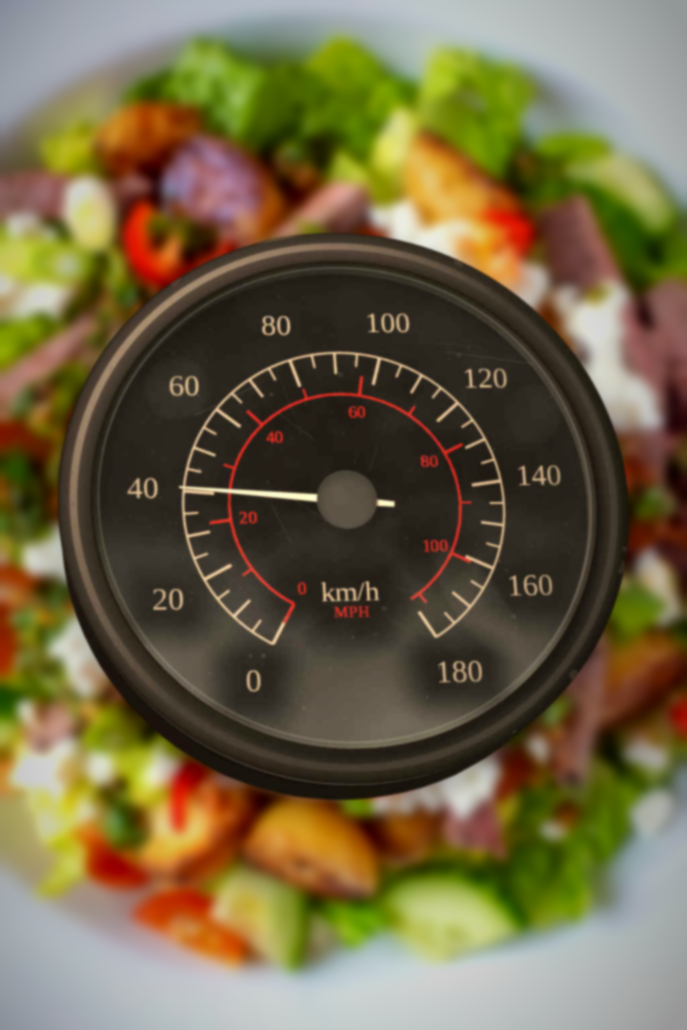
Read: 40 km/h
